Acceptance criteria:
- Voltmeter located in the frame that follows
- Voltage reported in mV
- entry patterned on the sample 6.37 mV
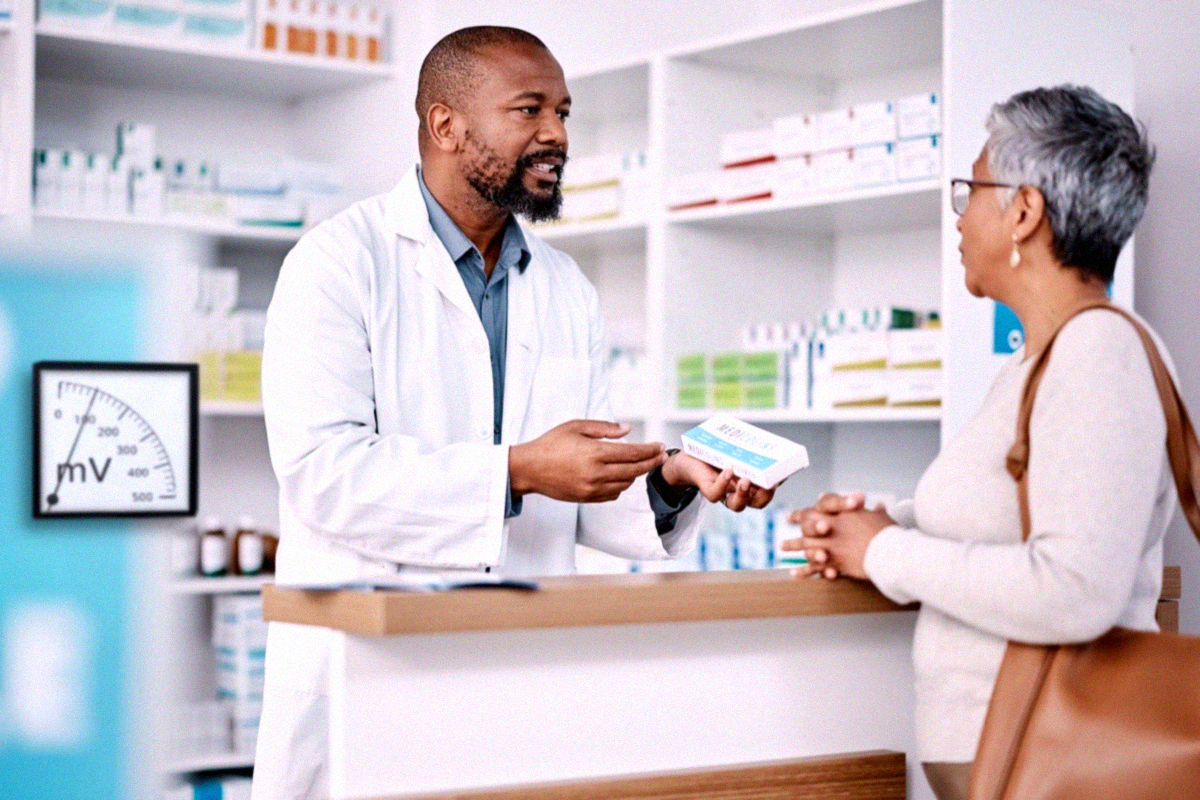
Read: 100 mV
